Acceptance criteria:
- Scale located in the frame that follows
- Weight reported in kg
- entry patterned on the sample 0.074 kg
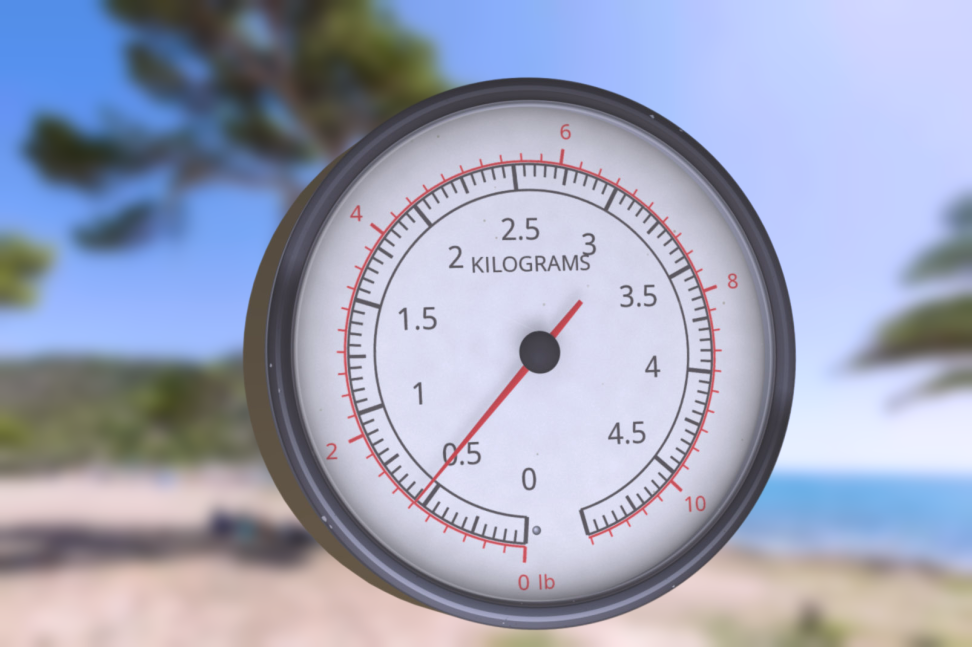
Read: 0.55 kg
